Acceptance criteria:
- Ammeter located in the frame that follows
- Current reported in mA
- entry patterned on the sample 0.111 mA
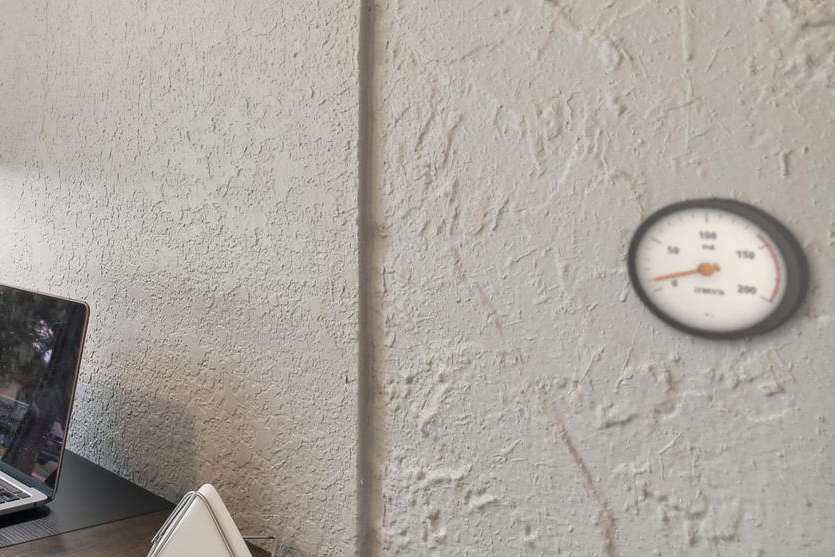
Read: 10 mA
